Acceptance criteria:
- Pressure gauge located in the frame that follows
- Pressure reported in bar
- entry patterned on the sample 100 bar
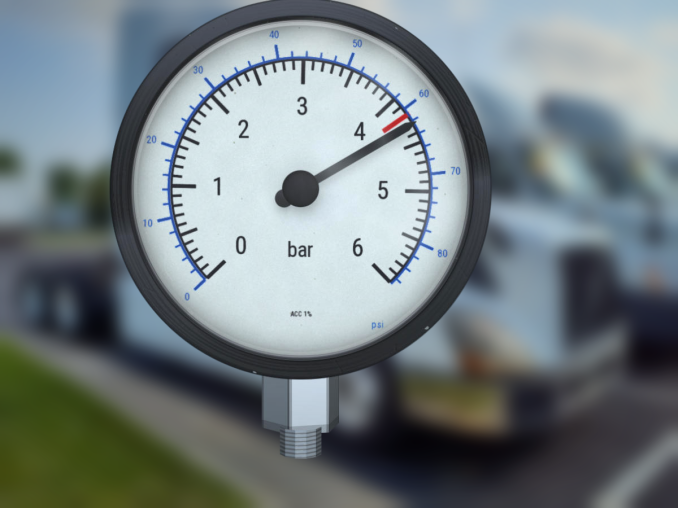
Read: 4.3 bar
